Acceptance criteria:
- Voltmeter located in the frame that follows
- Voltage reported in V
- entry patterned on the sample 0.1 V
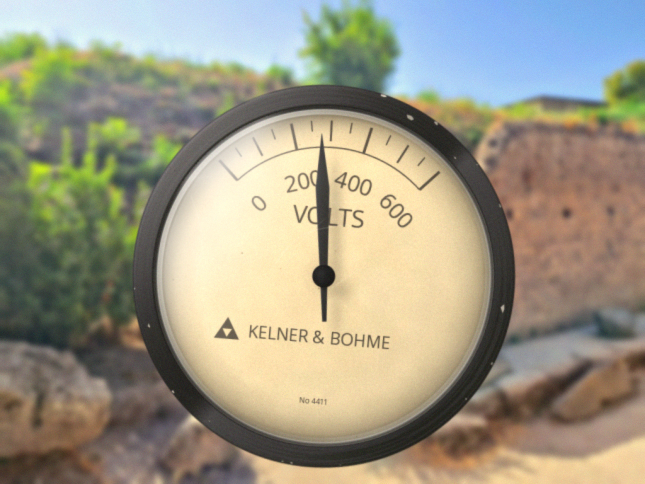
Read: 275 V
